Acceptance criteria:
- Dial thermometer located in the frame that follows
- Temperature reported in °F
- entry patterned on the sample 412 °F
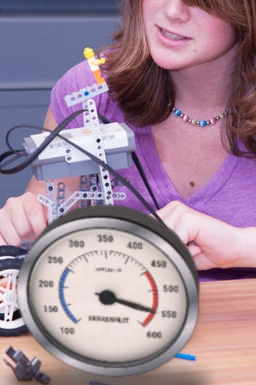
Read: 550 °F
